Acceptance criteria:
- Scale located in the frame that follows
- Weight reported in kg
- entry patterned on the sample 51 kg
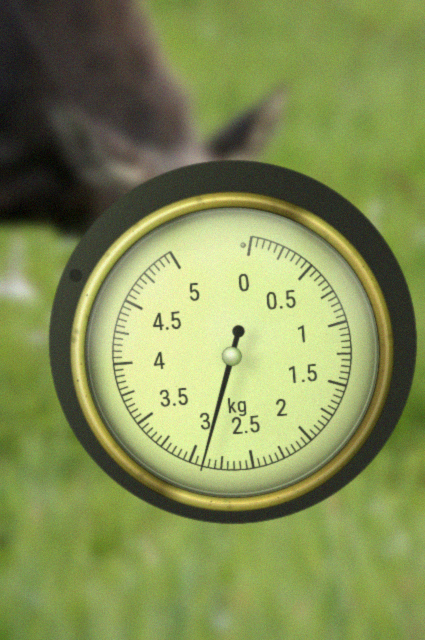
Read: 2.9 kg
